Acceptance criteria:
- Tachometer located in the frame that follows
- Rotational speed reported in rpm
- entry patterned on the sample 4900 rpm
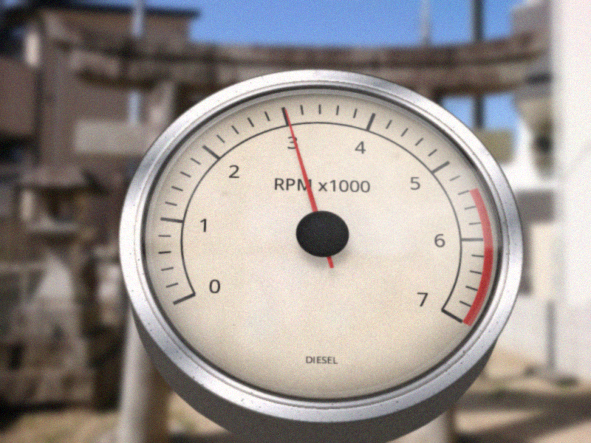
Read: 3000 rpm
